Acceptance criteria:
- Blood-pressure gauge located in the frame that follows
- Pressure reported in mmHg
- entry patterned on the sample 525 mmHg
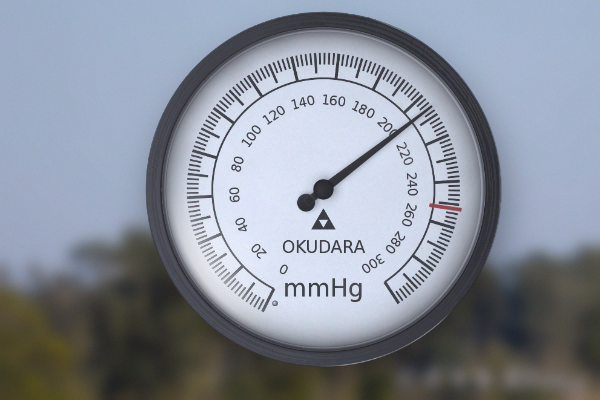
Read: 206 mmHg
